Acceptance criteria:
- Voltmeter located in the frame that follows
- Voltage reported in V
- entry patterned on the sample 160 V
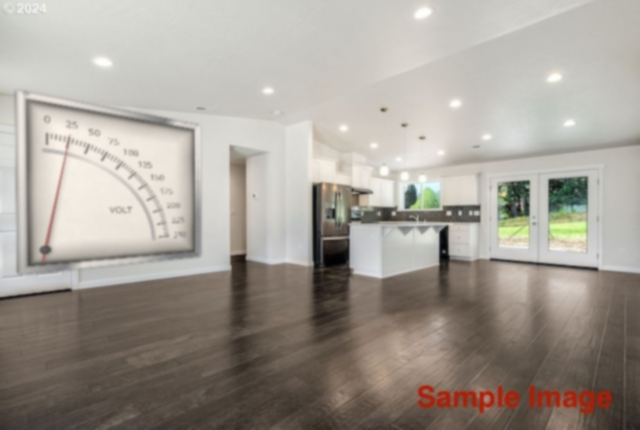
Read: 25 V
